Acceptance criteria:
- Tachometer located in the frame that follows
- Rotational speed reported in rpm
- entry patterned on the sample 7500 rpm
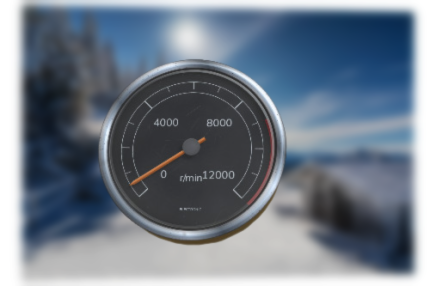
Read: 500 rpm
